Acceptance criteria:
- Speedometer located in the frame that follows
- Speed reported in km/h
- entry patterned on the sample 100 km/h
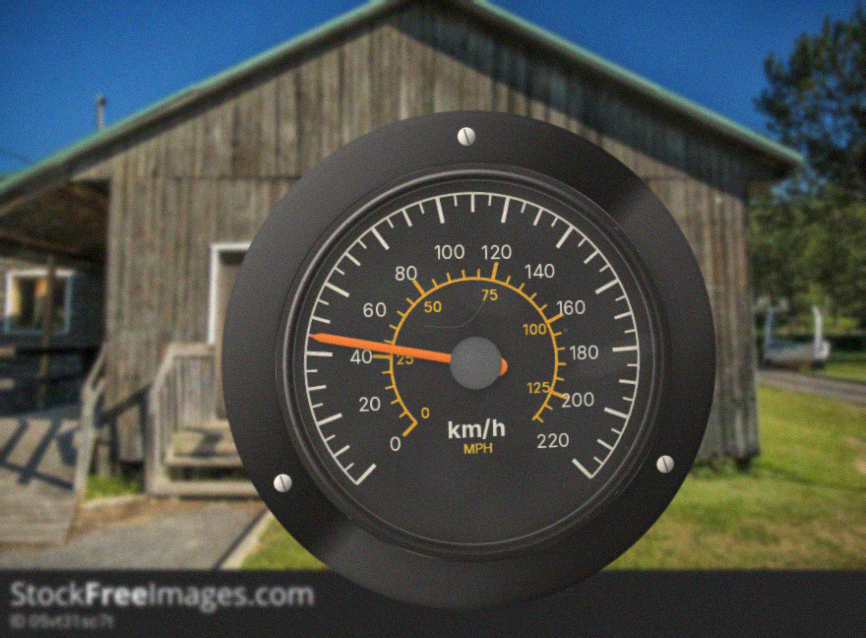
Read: 45 km/h
